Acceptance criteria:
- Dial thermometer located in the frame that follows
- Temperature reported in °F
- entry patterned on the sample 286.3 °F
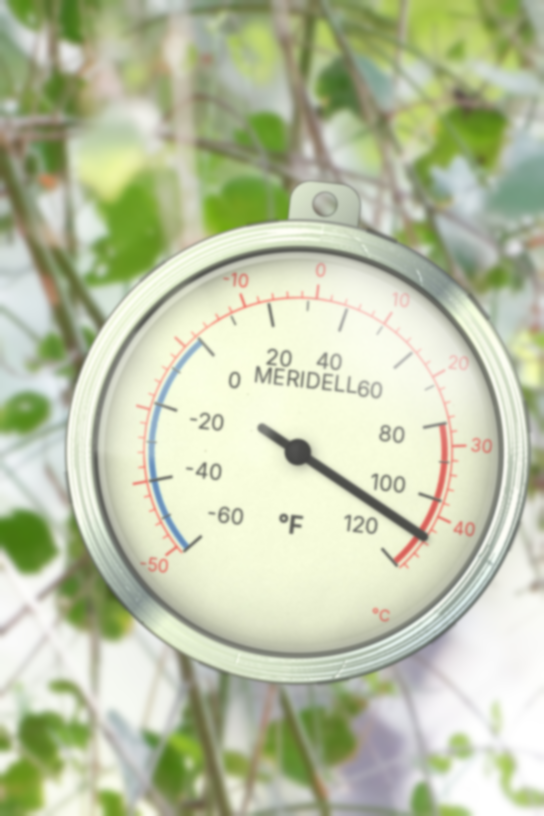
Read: 110 °F
